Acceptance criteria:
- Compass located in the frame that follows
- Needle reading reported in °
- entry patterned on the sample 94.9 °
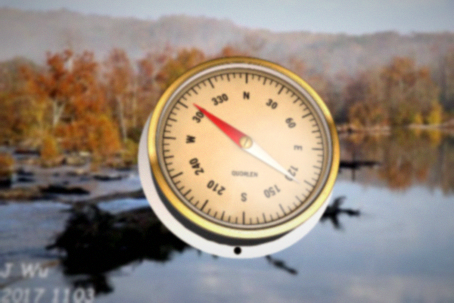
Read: 305 °
